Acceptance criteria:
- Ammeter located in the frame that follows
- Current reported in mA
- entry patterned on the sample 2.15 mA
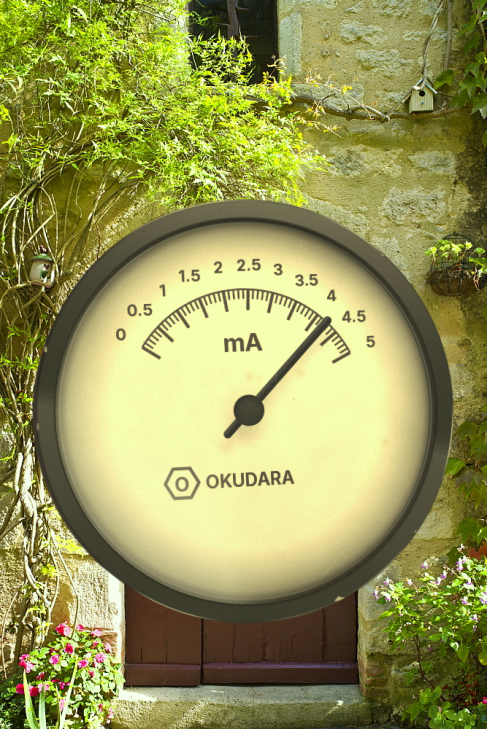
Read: 4.2 mA
